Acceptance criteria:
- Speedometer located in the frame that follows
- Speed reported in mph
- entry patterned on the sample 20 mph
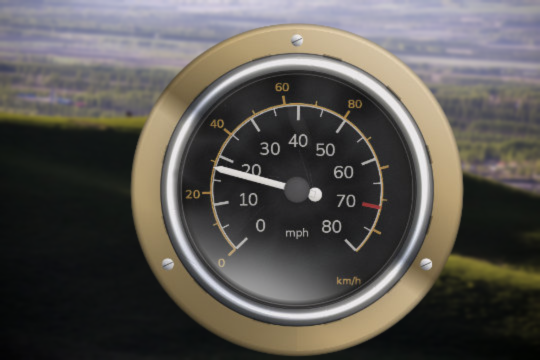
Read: 17.5 mph
